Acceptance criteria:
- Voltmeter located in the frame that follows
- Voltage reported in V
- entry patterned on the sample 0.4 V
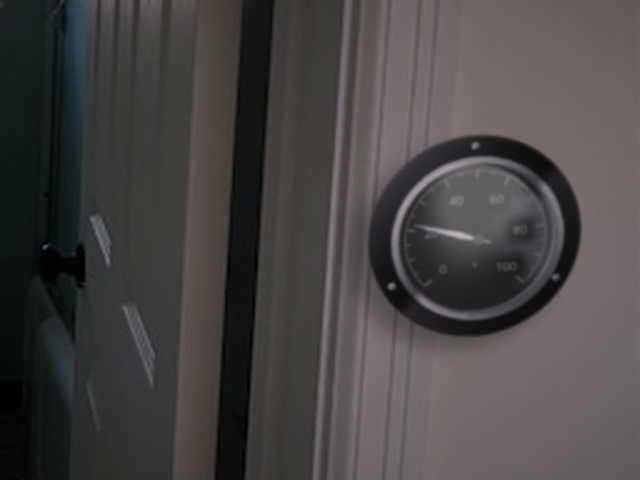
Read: 22.5 V
